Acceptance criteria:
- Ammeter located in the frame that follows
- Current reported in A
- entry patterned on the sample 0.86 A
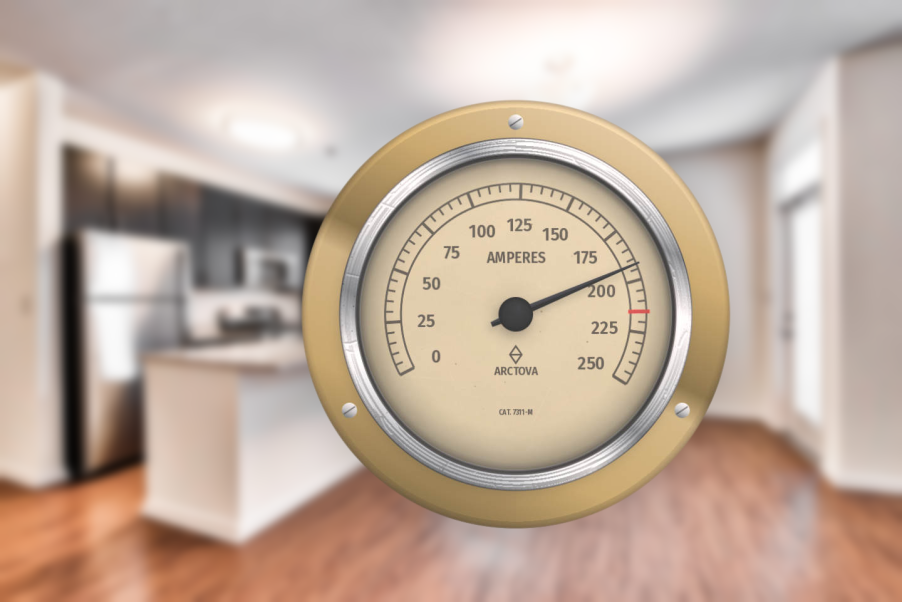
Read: 192.5 A
